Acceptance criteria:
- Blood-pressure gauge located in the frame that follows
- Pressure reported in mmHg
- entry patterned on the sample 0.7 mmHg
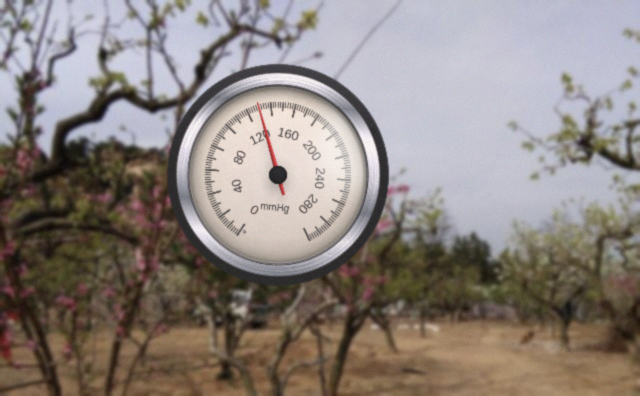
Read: 130 mmHg
